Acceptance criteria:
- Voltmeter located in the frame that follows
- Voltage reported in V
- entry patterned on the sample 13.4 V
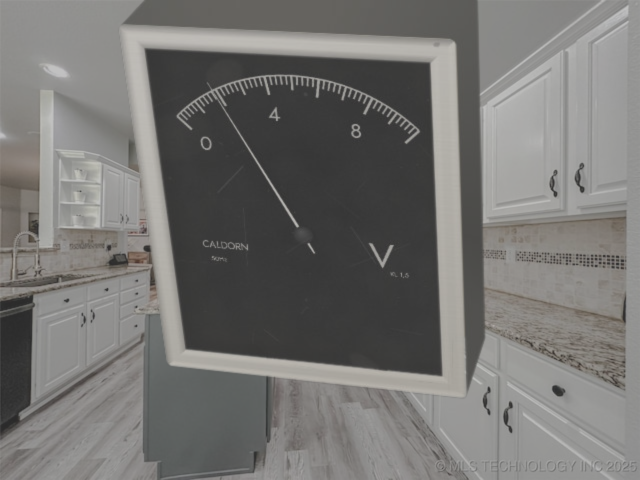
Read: 2 V
